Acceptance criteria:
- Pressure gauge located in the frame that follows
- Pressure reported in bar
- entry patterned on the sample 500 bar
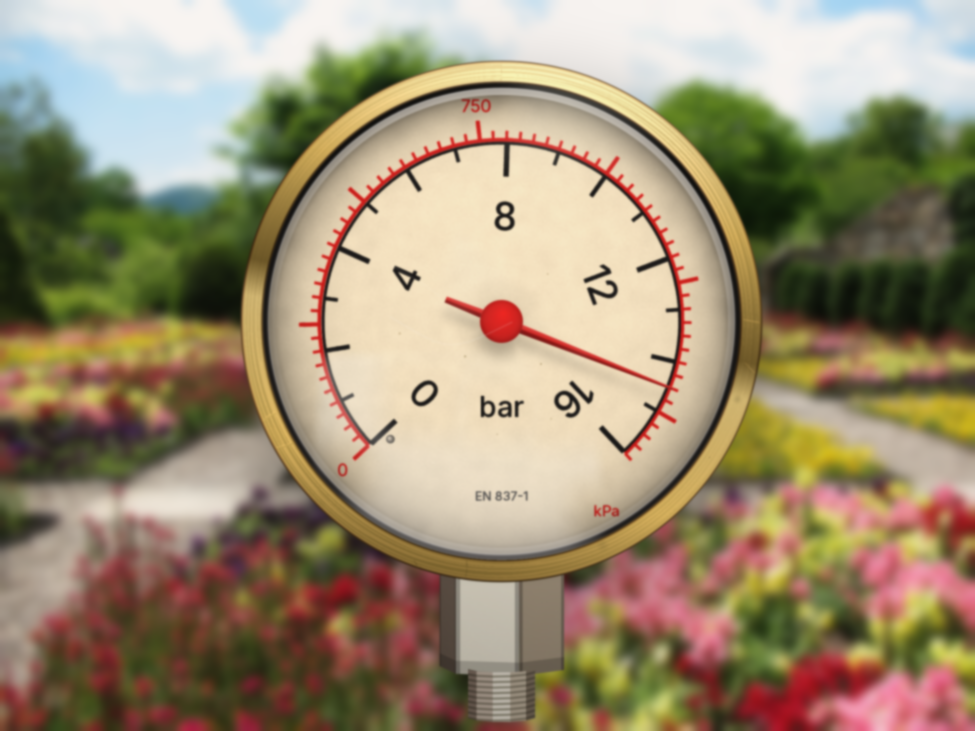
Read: 14.5 bar
